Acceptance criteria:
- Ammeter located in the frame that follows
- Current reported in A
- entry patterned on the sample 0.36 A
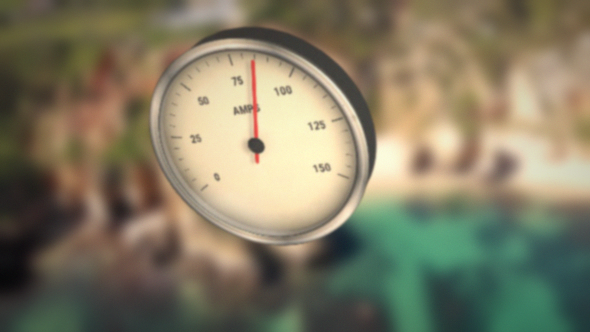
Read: 85 A
